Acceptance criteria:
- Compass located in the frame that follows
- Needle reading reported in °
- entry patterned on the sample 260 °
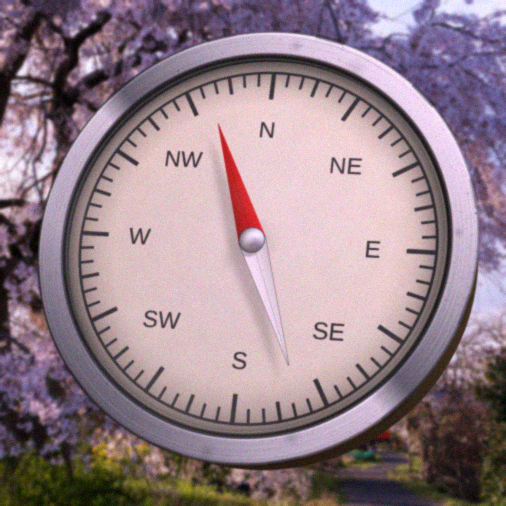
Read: 337.5 °
